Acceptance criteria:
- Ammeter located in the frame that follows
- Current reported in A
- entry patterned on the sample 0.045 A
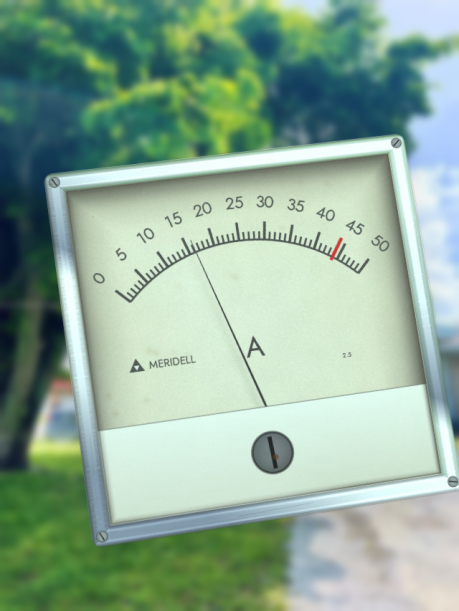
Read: 16 A
